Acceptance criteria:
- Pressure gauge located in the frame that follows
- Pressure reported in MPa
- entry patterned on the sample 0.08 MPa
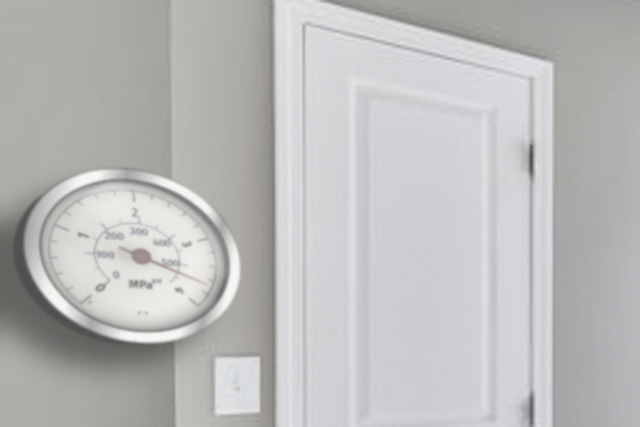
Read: 3.7 MPa
